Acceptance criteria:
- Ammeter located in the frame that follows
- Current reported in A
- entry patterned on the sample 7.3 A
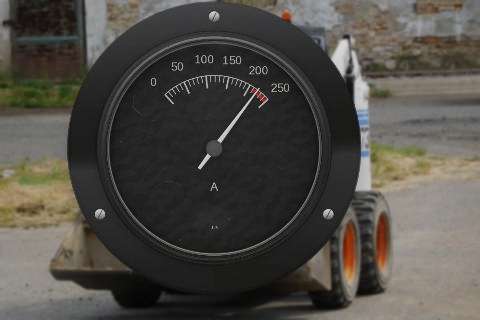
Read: 220 A
